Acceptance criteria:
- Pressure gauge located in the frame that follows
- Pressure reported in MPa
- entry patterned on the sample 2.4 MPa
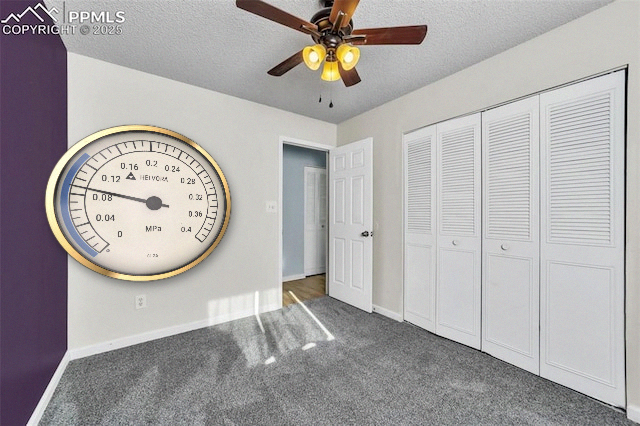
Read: 0.09 MPa
